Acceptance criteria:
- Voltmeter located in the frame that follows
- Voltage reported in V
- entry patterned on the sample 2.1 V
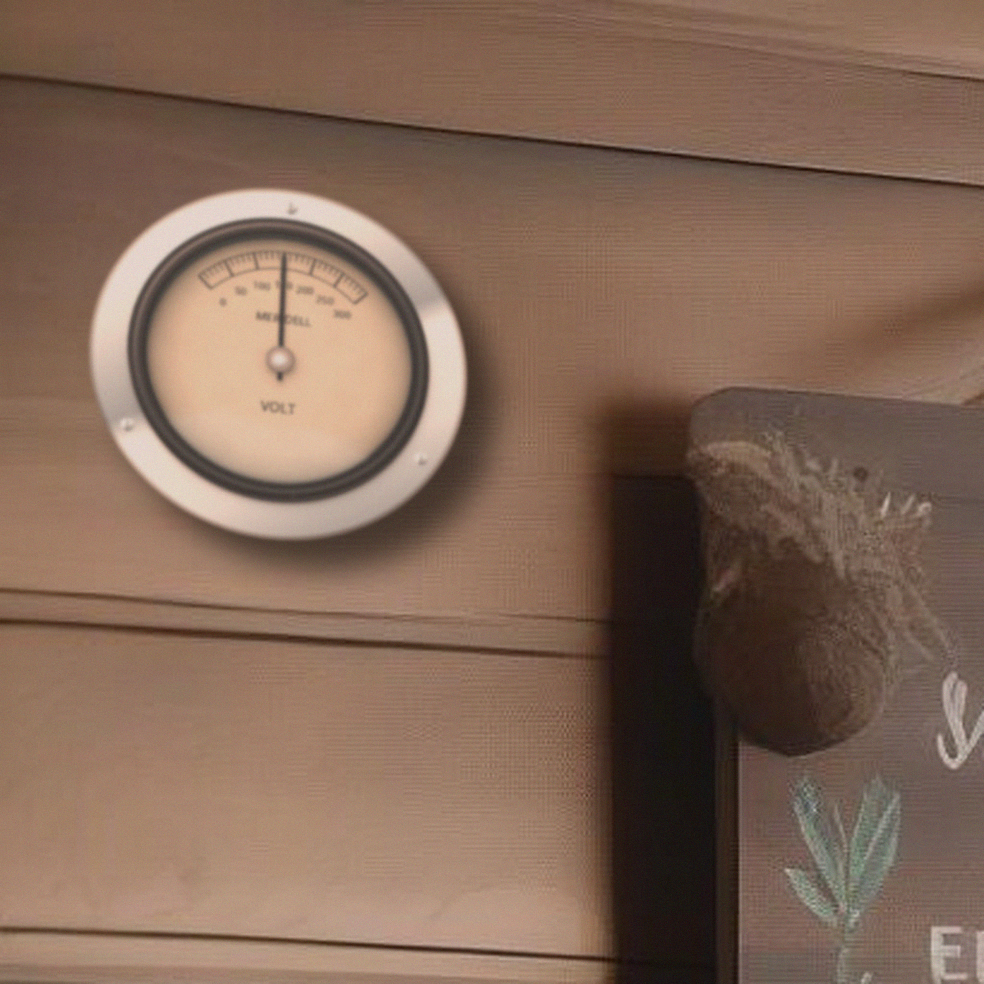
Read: 150 V
